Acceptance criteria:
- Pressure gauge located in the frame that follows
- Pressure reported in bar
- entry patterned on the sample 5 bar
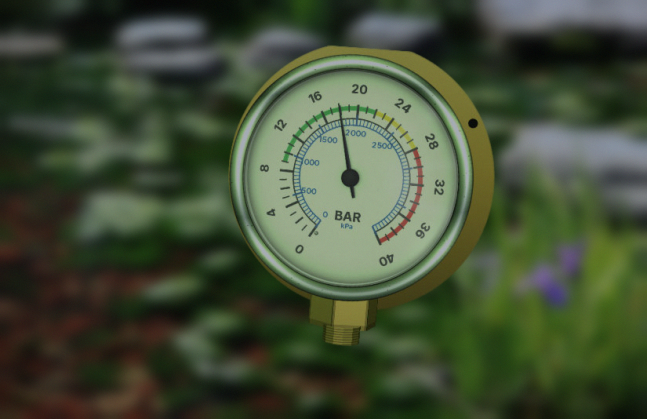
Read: 18 bar
